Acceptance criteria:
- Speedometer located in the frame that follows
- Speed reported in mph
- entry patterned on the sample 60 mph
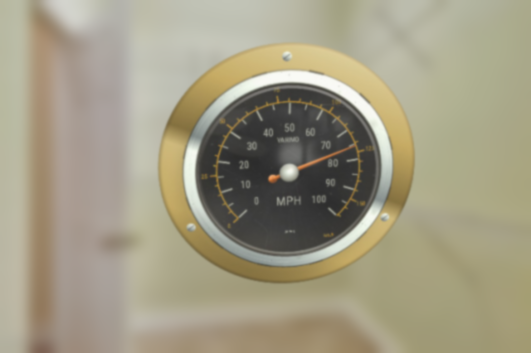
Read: 75 mph
